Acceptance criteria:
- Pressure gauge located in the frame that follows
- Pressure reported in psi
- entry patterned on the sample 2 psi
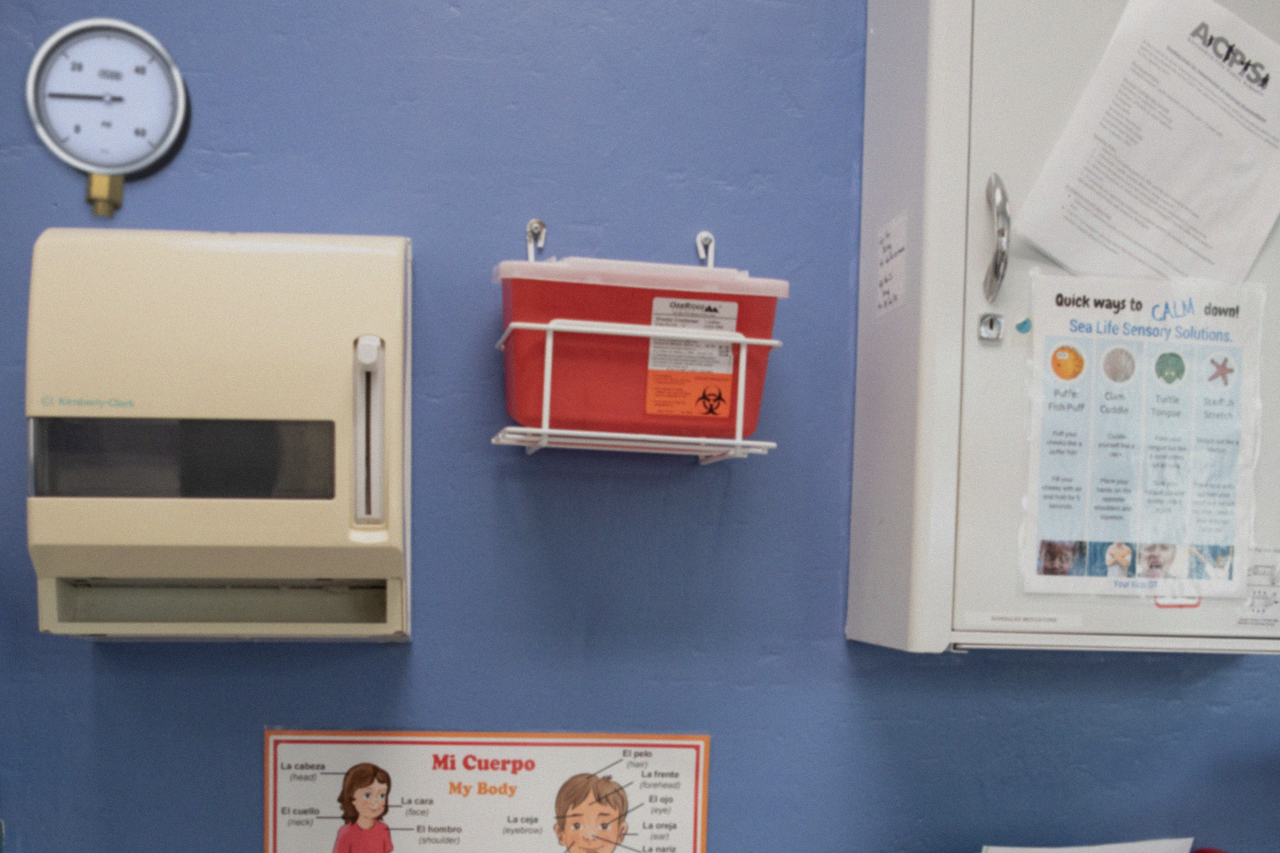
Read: 10 psi
